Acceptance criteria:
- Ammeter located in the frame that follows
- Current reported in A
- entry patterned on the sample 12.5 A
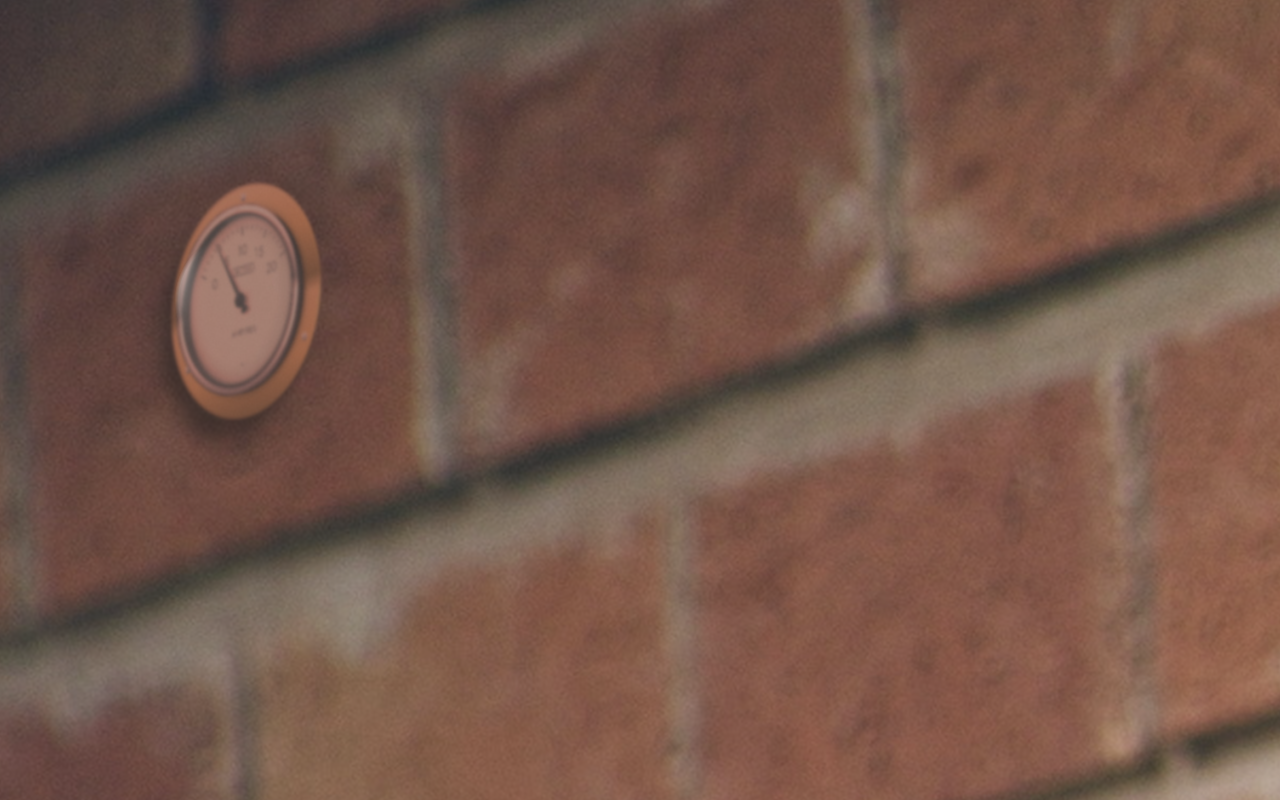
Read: 5 A
